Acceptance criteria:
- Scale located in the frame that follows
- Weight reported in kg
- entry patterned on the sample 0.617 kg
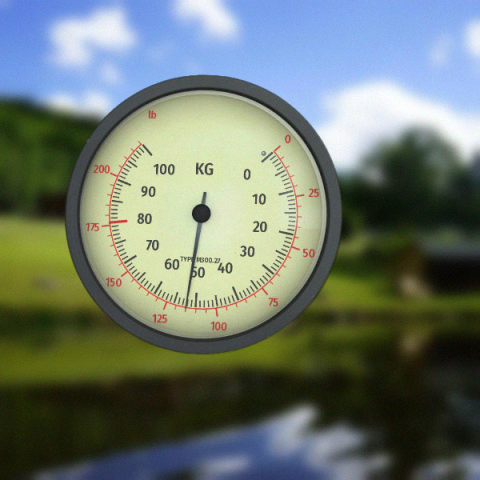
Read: 52 kg
